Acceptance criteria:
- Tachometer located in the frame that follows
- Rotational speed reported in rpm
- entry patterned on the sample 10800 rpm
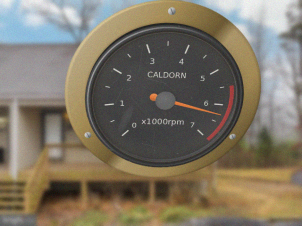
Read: 6250 rpm
